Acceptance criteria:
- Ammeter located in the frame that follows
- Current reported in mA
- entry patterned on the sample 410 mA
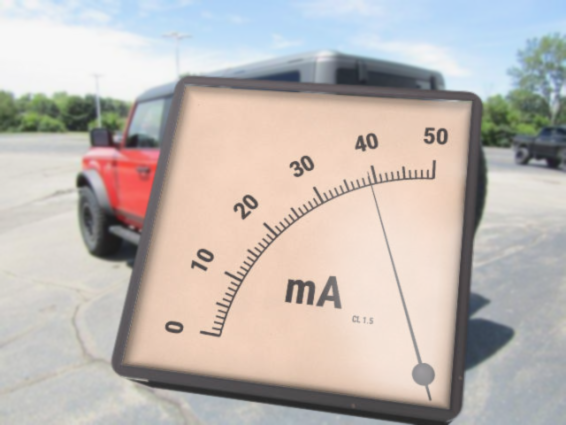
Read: 39 mA
